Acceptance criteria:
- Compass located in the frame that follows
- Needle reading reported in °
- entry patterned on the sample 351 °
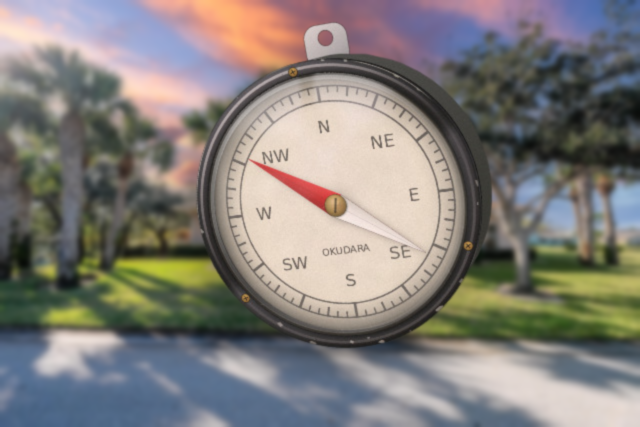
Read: 305 °
